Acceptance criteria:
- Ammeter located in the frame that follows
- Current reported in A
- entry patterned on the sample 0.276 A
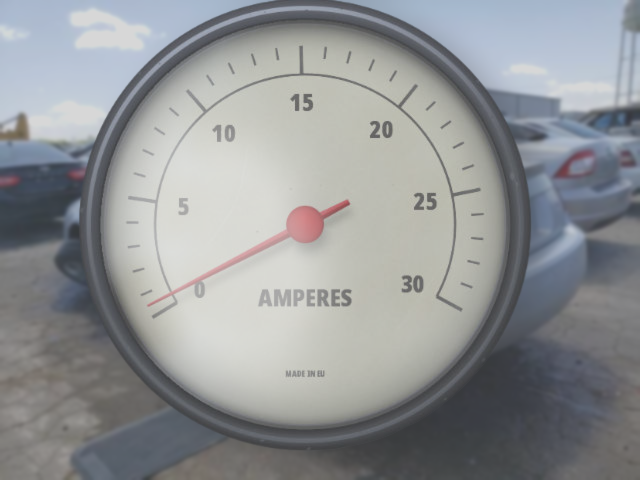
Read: 0.5 A
